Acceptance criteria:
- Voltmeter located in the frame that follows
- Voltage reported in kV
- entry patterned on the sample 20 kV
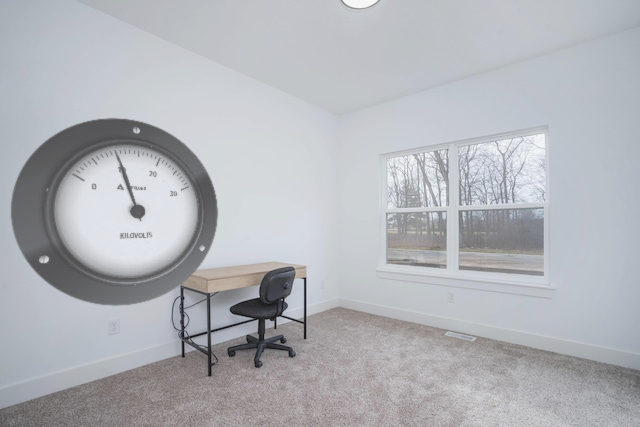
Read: 10 kV
